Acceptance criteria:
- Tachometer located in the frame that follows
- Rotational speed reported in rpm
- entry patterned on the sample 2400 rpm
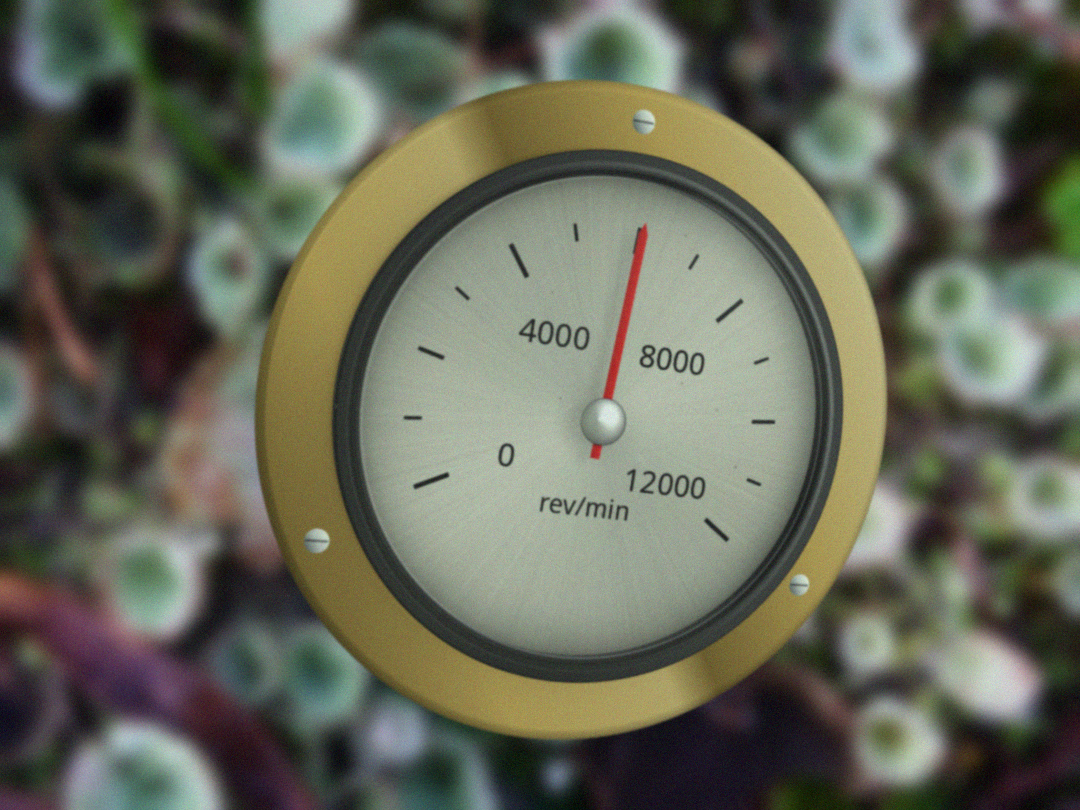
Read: 6000 rpm
